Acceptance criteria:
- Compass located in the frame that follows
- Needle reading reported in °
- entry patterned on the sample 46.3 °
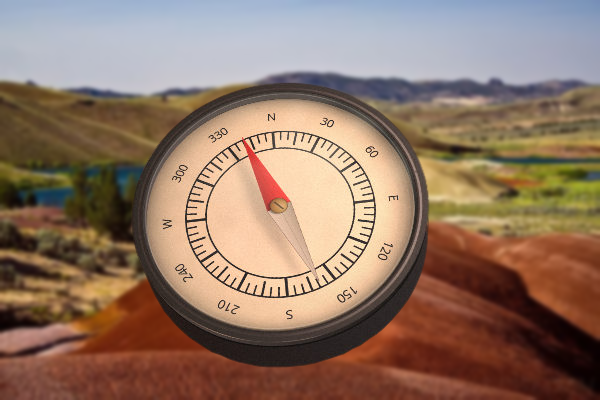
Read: 340 °
